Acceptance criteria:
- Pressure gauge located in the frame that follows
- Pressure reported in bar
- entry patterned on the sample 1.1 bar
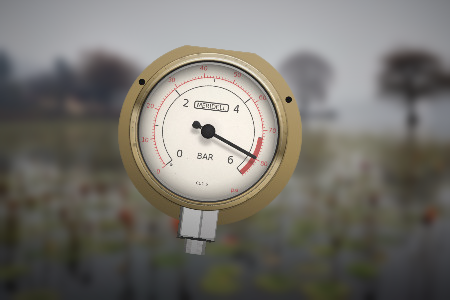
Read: 5.5 bar
